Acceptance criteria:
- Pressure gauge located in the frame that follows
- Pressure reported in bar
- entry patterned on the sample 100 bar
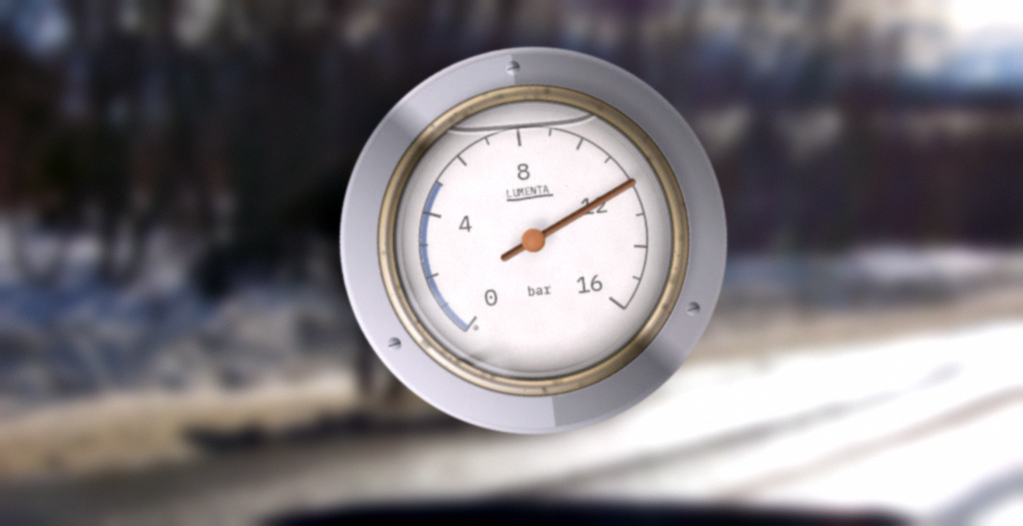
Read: 12 bar
